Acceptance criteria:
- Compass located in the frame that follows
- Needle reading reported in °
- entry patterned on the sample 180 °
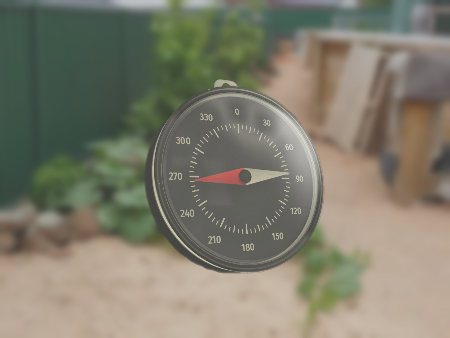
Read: 265 °
